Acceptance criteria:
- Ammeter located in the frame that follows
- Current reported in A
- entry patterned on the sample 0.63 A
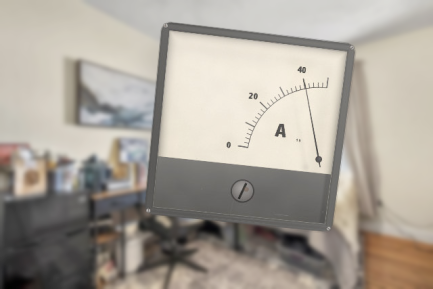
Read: 40 A
